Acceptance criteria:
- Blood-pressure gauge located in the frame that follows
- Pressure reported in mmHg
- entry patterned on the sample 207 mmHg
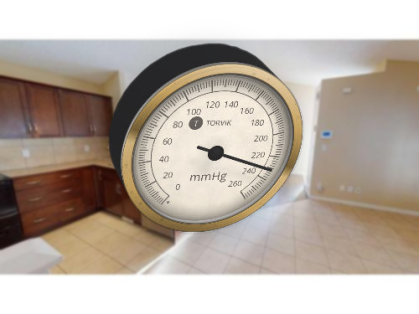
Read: 230 mmHg
